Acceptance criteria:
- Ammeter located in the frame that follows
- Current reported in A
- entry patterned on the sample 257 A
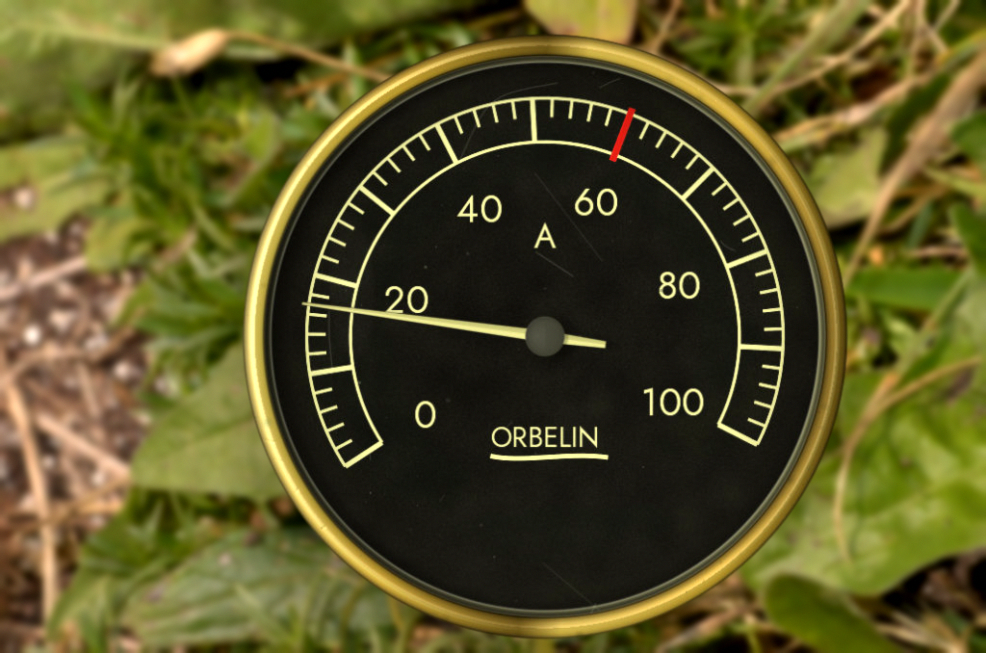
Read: 17 A
